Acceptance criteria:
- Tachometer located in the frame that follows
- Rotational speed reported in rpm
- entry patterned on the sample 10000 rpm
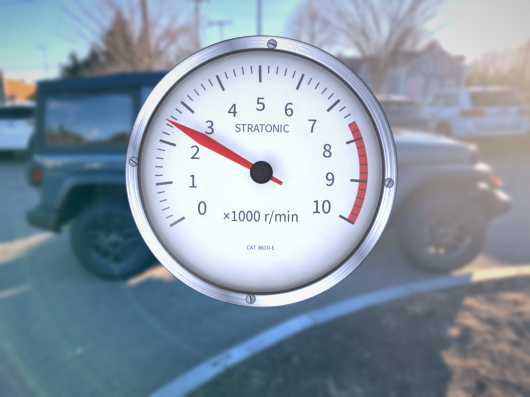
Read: 2500 rpm
